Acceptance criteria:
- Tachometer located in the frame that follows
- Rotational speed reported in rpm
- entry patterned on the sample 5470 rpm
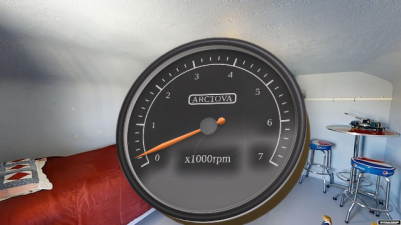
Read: 200 rpm
